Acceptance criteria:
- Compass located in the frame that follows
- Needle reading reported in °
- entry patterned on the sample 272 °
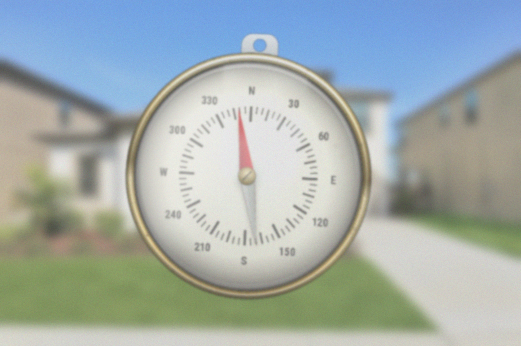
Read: 350 °
